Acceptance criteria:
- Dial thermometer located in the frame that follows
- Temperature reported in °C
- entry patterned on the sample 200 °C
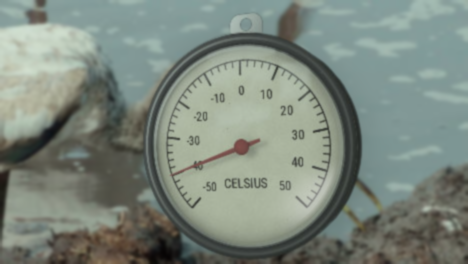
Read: -40 °C
